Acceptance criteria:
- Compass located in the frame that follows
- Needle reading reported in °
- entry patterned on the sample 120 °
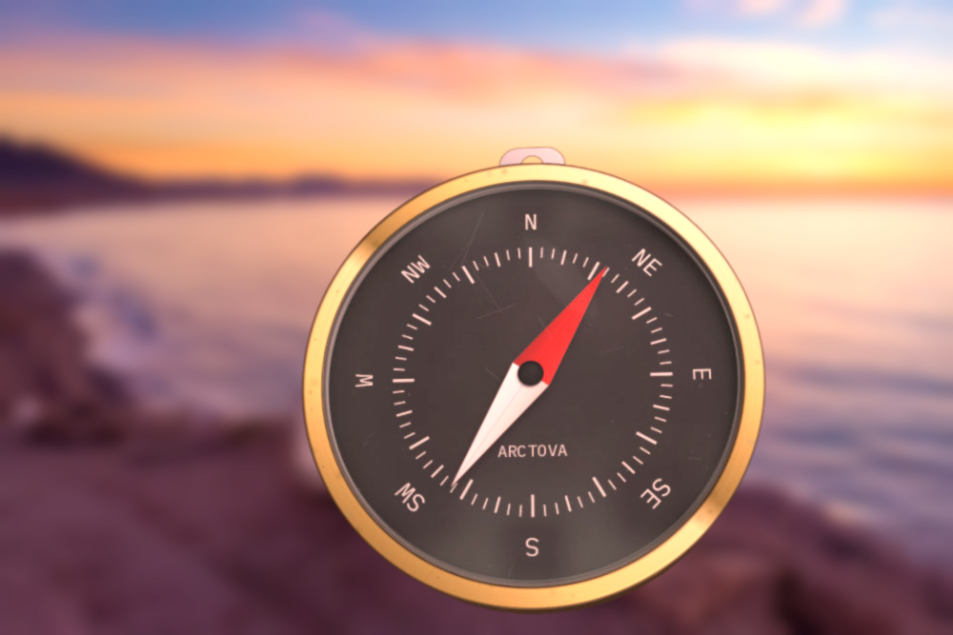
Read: 35 °
